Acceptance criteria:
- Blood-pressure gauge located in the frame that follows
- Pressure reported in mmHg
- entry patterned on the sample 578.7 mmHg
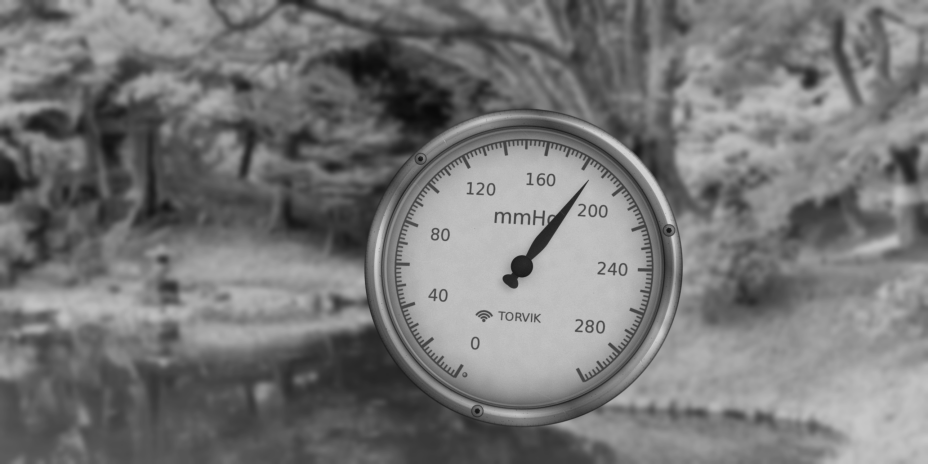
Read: 186 mmHg
